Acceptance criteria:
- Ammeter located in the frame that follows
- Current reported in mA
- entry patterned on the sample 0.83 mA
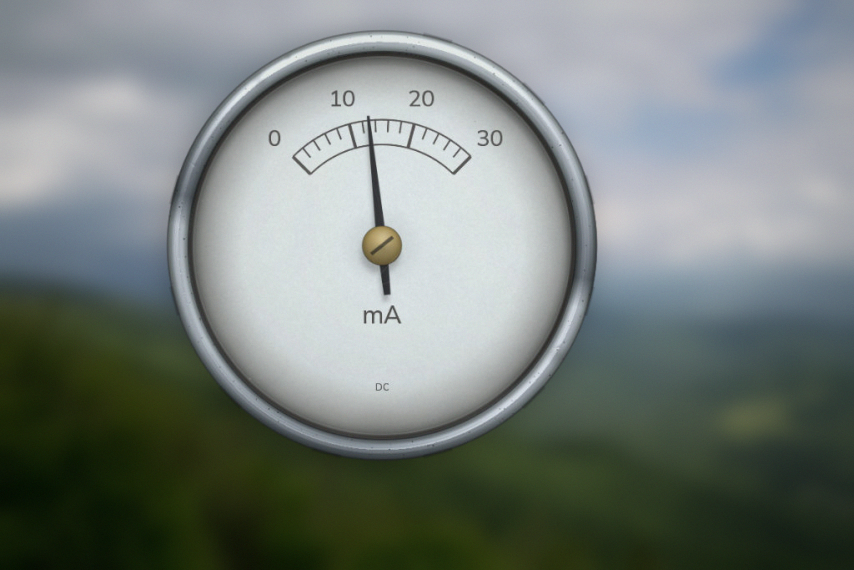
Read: 13 mA
